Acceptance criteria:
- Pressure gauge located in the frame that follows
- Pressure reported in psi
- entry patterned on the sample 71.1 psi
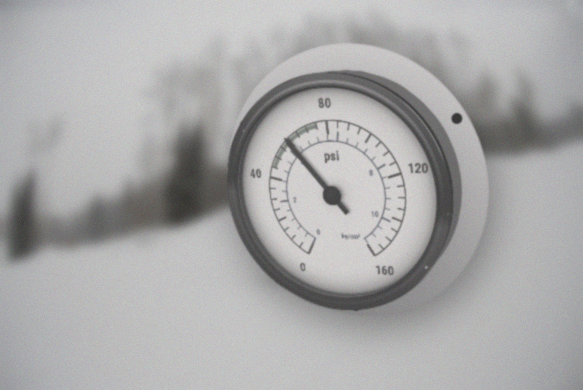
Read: 60 psi
